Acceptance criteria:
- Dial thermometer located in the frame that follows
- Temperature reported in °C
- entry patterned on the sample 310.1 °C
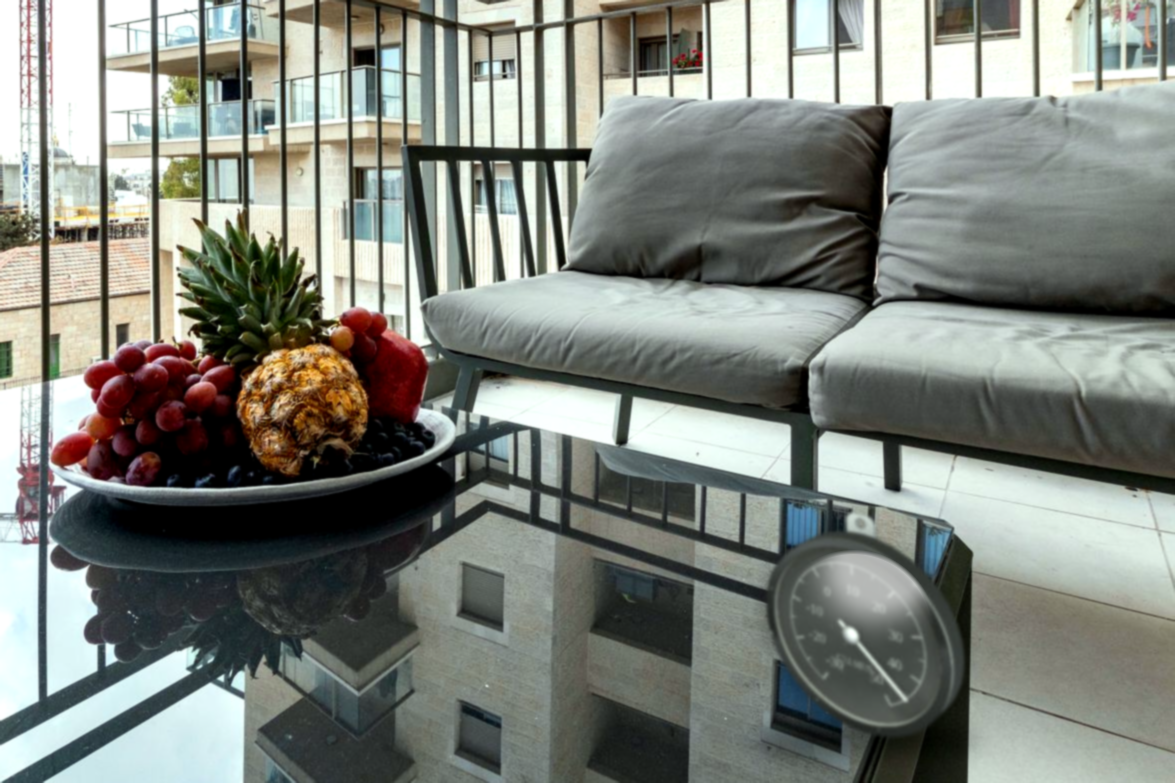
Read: 45 °C
